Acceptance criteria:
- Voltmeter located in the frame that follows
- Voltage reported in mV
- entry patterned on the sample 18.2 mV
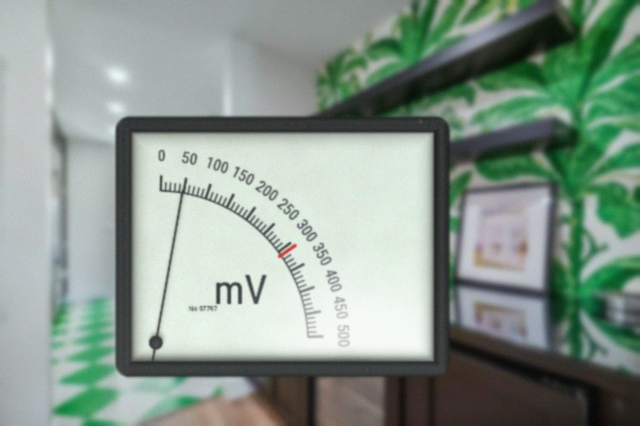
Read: 50 mV
